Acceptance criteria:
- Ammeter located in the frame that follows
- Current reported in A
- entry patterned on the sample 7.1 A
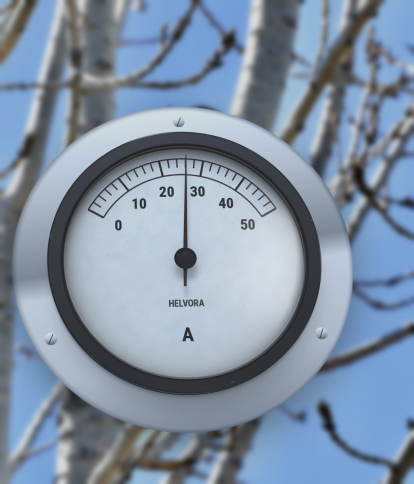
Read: 26 A
